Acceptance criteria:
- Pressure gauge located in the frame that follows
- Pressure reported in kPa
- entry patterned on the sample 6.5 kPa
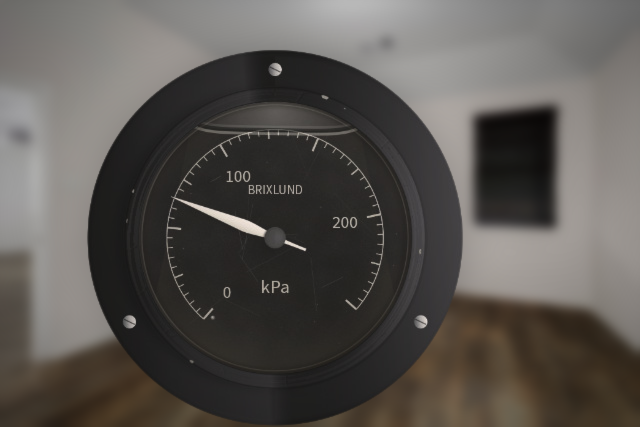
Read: 65 kPa
